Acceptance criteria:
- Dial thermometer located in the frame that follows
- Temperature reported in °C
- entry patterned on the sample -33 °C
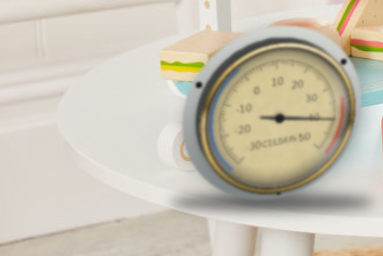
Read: 40 °C
